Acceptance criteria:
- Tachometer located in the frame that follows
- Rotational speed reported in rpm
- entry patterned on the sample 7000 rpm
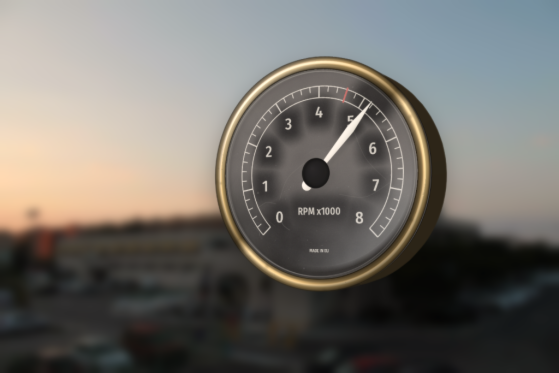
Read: 5200 rpm
